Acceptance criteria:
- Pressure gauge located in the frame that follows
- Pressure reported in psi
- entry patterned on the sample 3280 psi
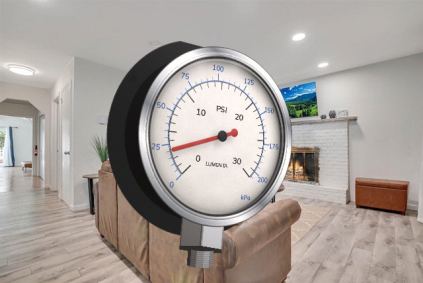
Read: 3 psi
